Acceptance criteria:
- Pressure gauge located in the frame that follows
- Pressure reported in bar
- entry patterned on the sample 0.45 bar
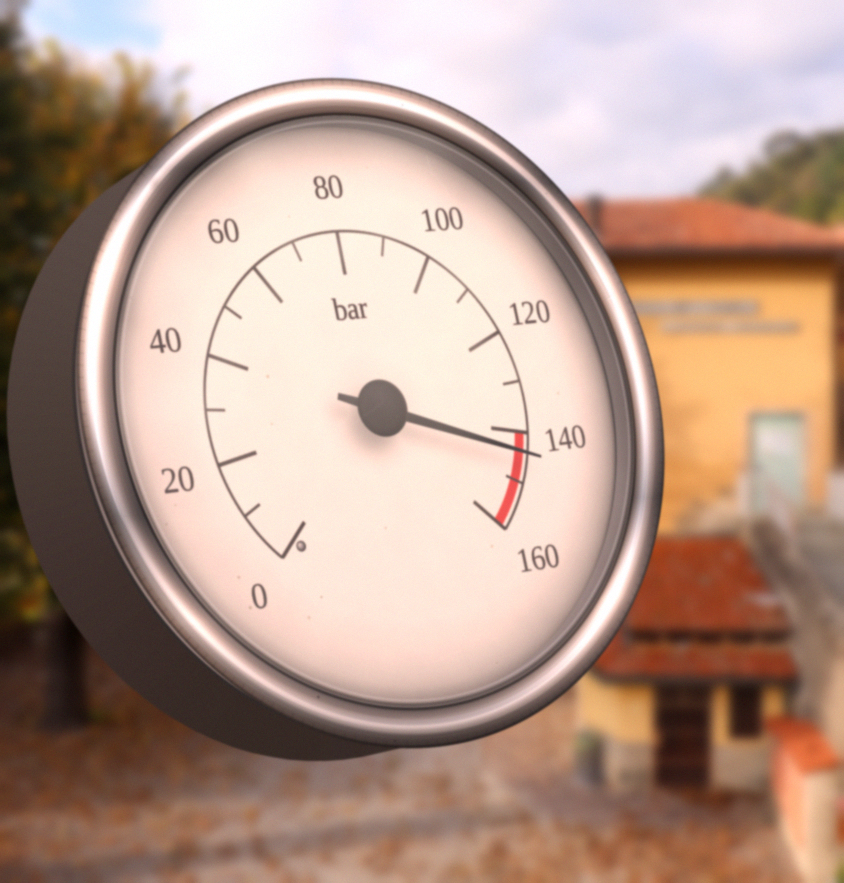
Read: 145 bar
